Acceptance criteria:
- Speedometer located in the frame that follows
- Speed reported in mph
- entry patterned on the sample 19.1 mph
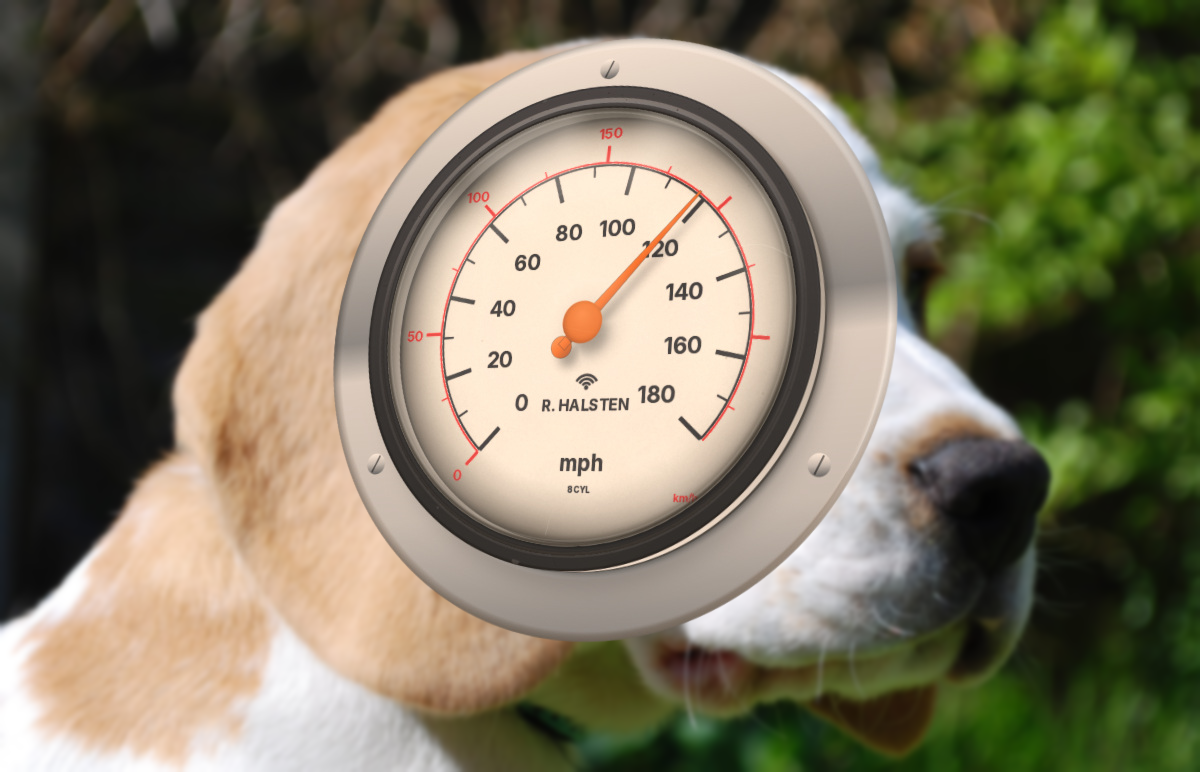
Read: 120 mph
